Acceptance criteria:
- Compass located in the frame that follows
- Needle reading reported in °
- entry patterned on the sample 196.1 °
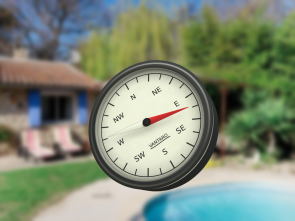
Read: 105 °
